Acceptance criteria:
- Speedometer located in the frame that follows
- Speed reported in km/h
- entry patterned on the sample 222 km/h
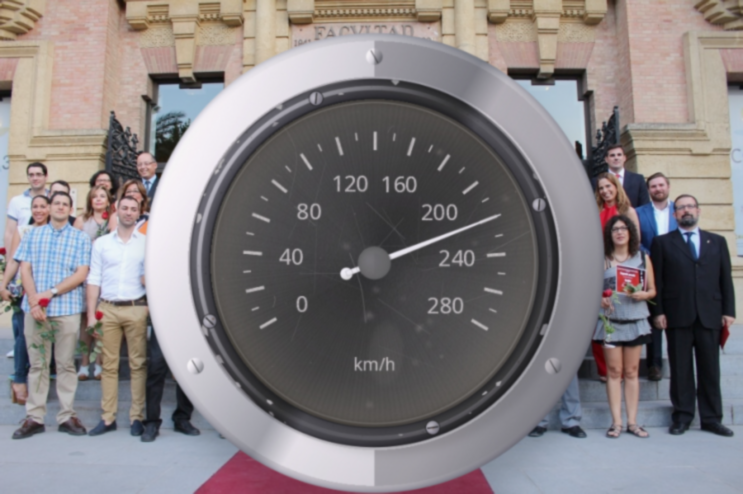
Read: 220 km/h
